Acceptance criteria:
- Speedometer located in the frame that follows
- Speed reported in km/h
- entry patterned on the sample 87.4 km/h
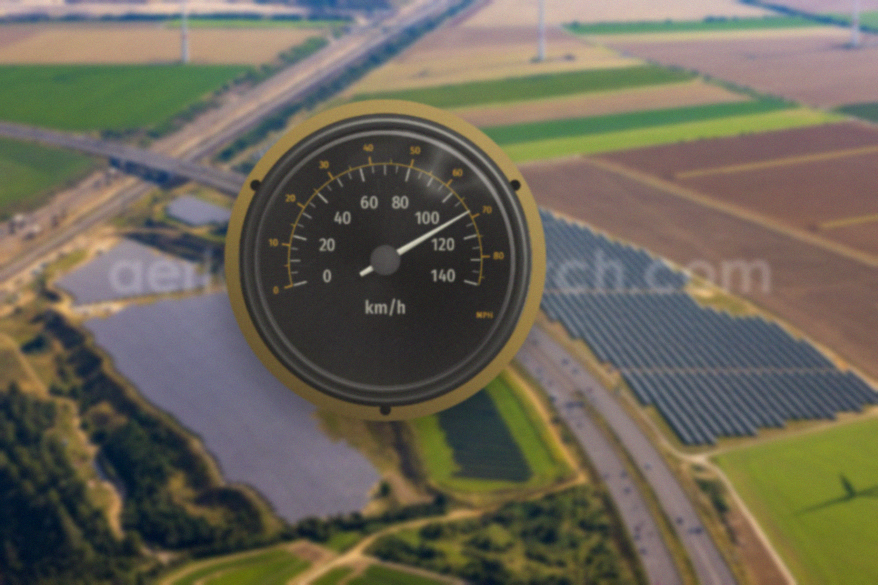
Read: 110 km/h
